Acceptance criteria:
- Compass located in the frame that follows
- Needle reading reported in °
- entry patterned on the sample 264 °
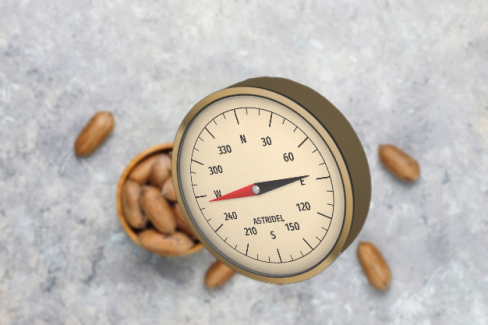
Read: 265 °
